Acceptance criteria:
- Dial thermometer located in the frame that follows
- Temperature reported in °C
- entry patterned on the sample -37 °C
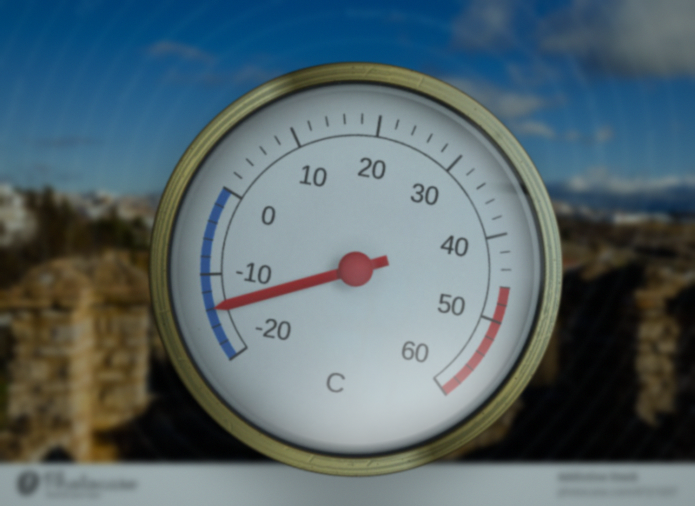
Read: -14 °C
